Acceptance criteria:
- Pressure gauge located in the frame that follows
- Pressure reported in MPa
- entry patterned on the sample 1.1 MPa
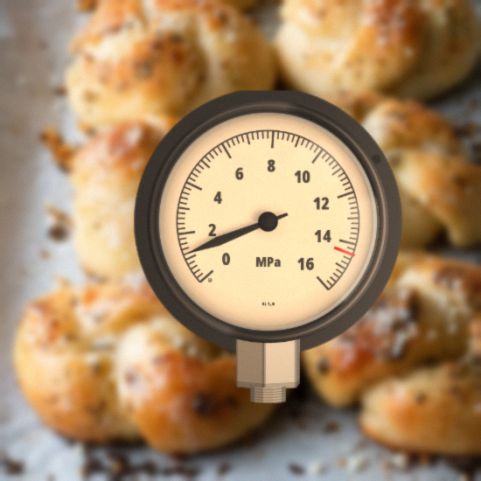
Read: 1.2 MPa
